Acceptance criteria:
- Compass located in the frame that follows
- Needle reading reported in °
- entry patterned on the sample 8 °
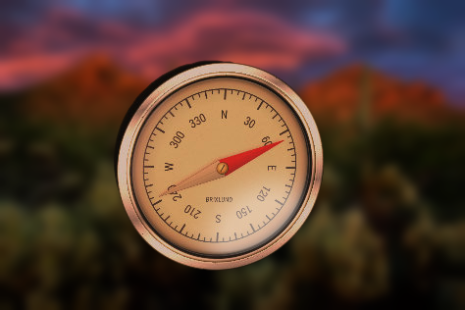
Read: 65 °
